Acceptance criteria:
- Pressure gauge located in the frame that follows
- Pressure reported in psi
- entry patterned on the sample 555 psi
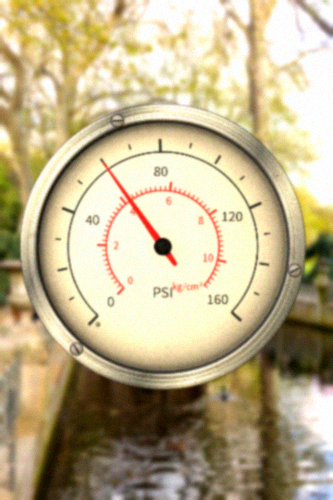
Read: 60 psi
